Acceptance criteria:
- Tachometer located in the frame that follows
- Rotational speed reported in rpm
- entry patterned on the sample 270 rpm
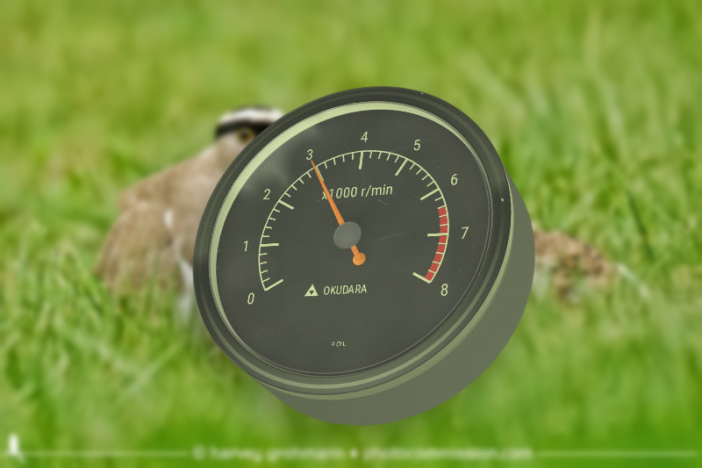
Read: 3000 rpm
